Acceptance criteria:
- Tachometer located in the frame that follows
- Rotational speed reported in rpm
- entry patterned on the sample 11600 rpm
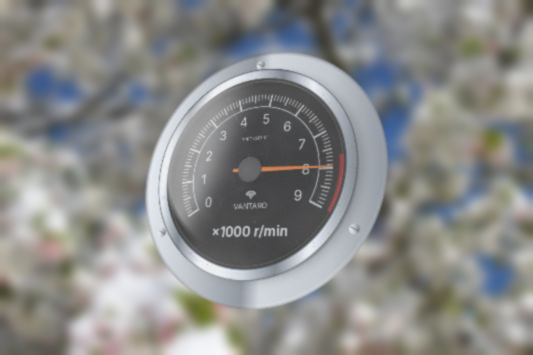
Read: 8000 rpm
